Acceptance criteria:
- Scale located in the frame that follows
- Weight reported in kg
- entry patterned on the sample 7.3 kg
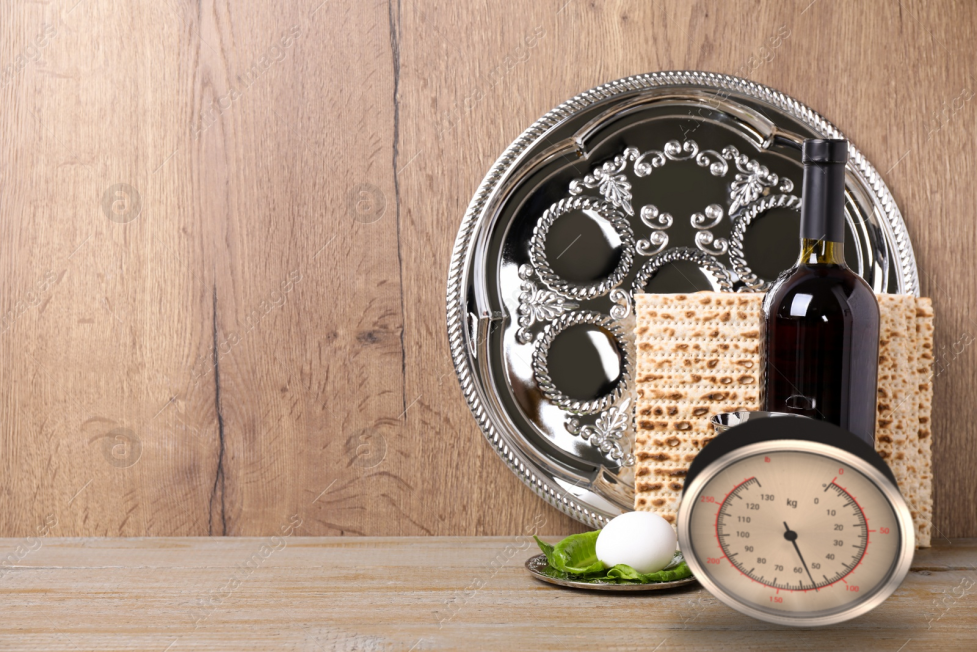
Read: 55 kg
